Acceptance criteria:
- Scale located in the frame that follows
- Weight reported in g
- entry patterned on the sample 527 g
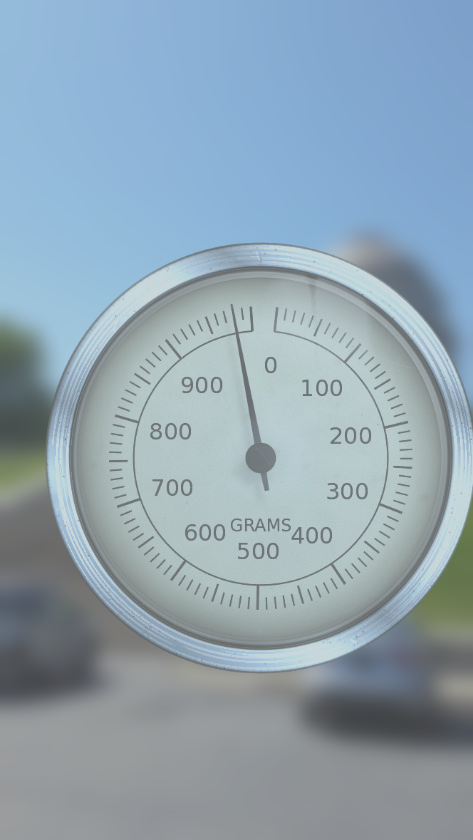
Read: 980 g
